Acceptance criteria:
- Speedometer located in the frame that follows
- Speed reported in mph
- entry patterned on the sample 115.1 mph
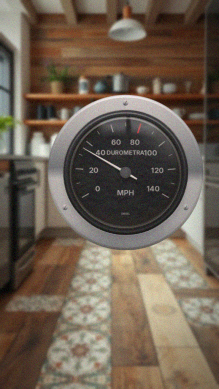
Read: 35 mph
